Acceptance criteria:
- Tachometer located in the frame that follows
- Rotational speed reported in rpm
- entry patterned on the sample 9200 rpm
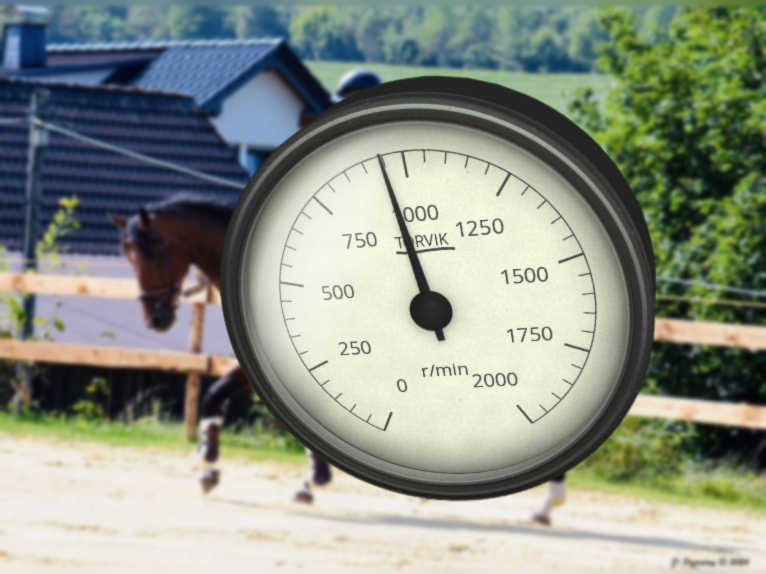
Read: 950 rpm
